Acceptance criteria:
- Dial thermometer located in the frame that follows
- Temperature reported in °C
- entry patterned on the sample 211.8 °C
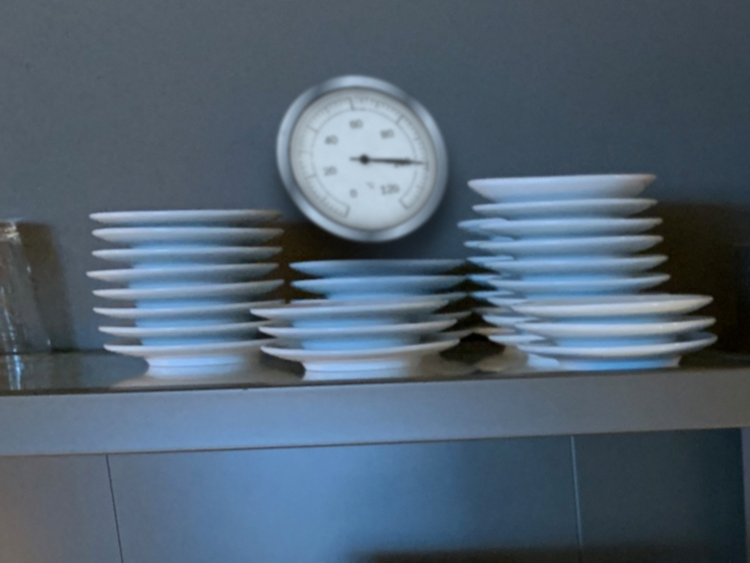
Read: 100 °C
